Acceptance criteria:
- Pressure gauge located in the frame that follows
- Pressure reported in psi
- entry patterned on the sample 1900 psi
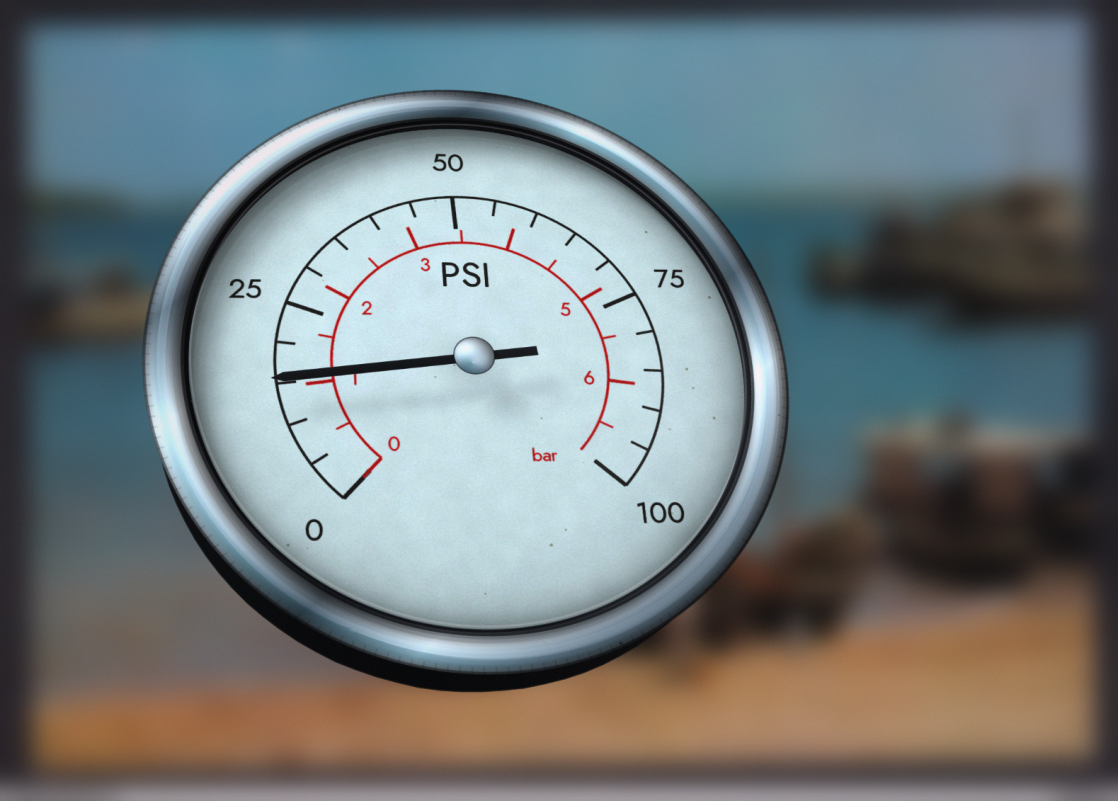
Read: 15 psi
